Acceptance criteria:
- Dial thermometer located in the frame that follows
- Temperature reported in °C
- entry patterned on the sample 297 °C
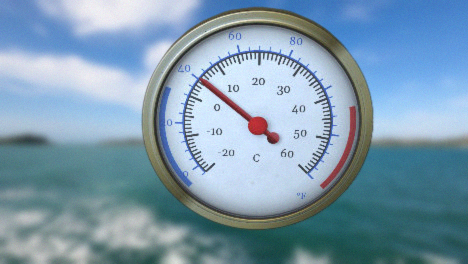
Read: 5 °C
